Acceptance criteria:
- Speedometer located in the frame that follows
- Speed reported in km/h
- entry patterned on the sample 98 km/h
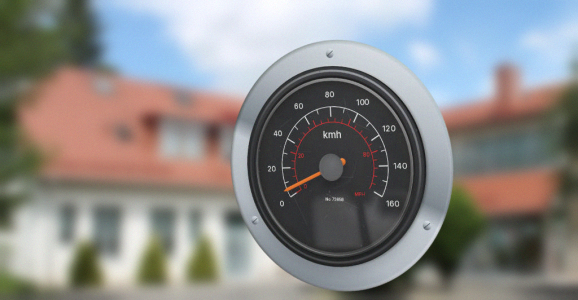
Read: 5 km/h
